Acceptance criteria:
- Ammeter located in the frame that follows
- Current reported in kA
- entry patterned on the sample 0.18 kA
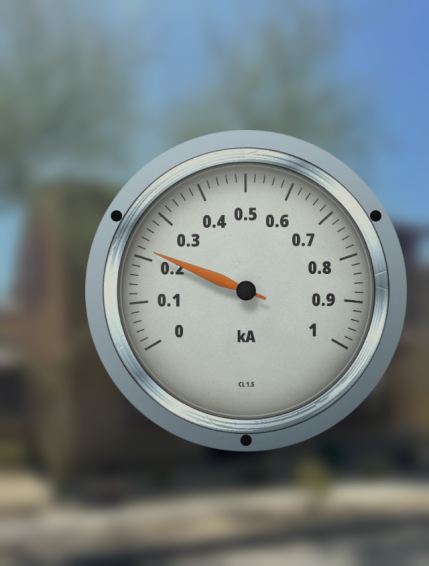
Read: 0.22 kA
